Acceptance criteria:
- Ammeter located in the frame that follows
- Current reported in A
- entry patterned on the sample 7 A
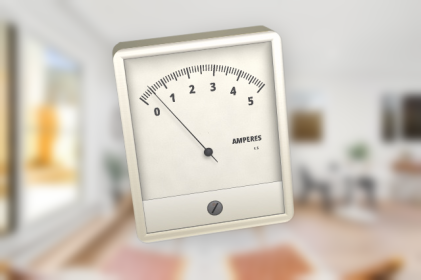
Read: 0.5 A
